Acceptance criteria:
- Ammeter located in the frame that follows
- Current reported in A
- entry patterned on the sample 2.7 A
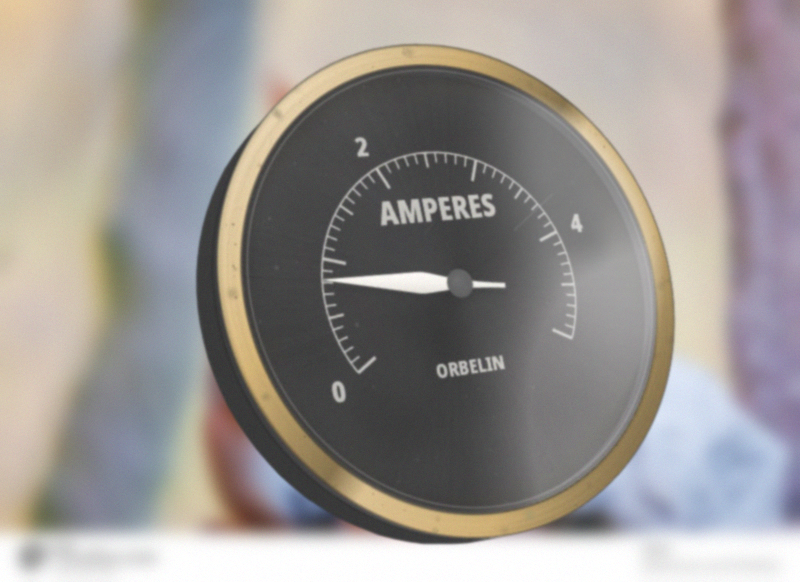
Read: 0.8 A
